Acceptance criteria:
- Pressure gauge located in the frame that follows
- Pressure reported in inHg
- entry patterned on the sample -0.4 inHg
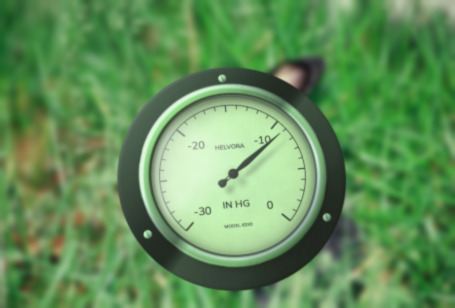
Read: -9 inHg
